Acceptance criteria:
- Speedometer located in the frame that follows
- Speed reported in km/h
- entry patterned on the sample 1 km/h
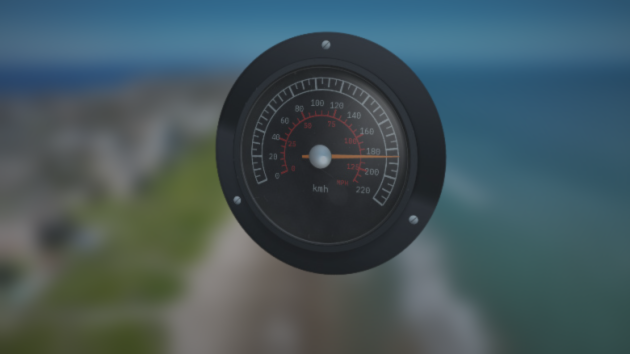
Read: 185 km/h
